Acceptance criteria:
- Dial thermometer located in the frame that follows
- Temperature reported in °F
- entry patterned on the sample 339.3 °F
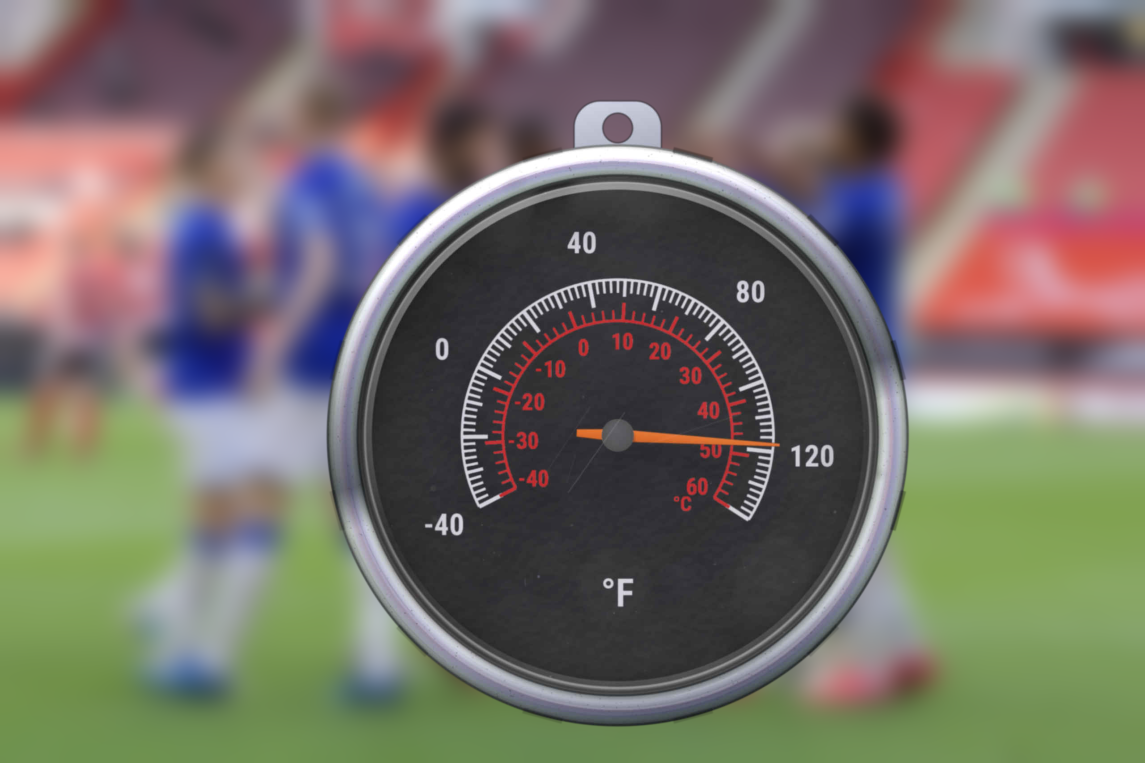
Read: 118 °F
